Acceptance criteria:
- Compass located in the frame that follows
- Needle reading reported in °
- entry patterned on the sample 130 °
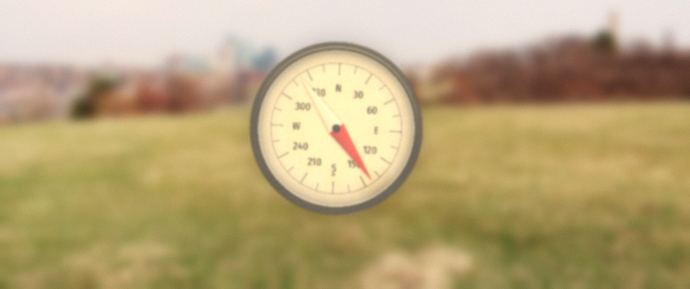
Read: 142.5 °
